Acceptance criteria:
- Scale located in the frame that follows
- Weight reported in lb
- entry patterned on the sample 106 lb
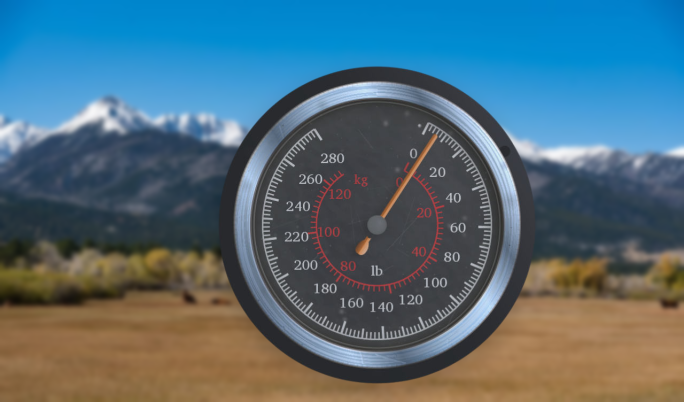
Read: 6 lb
